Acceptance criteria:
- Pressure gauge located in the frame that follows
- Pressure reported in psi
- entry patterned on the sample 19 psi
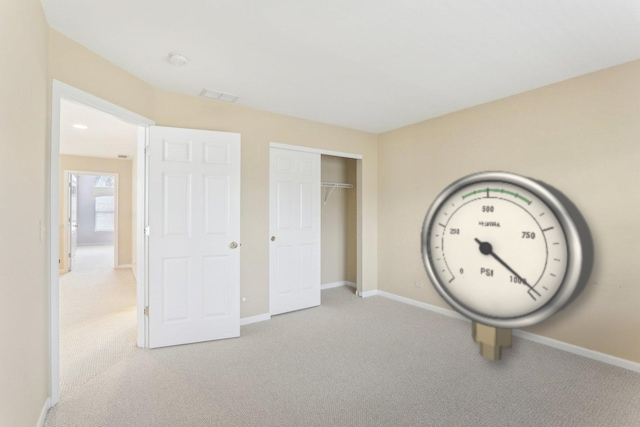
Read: 975 psi
